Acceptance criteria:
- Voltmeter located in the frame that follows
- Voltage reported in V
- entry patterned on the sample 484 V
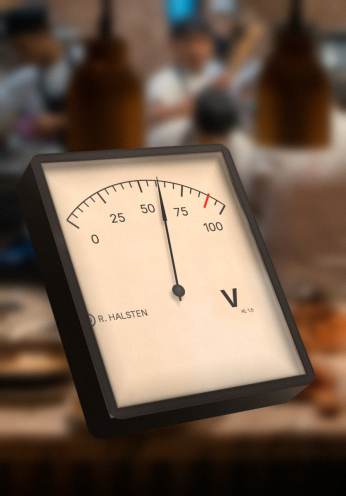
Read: 60 V
